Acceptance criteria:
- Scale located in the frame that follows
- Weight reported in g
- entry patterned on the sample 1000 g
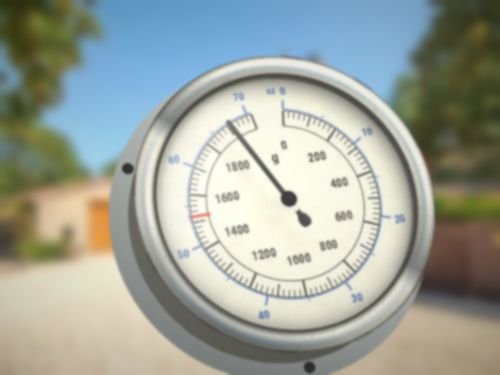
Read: 1900 g
